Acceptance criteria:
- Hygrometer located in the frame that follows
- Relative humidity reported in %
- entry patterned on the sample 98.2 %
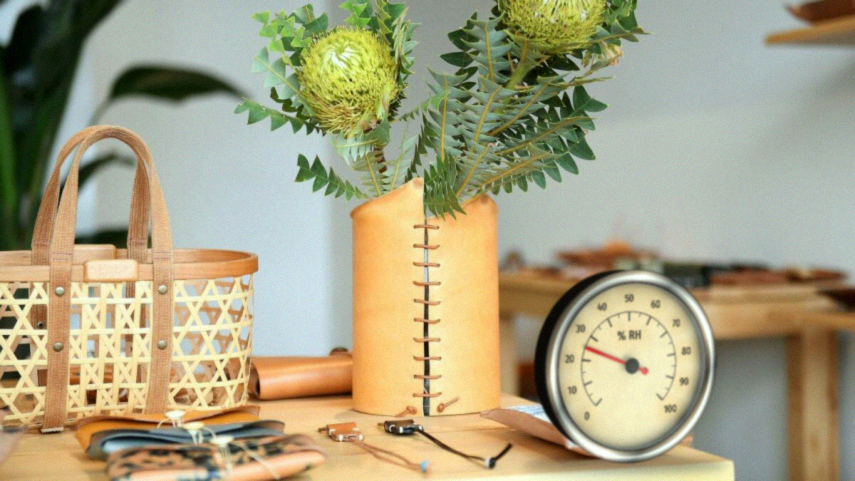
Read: 25 %
